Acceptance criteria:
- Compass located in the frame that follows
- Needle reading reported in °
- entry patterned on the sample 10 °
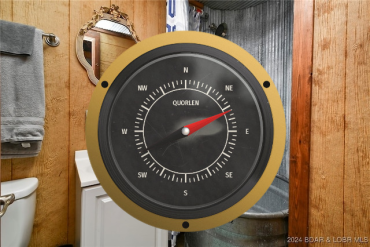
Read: 65 °
